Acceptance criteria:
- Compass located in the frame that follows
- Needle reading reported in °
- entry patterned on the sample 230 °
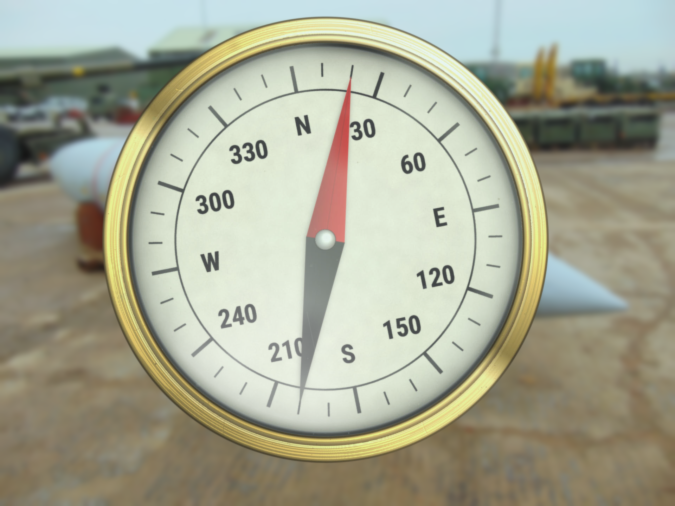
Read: 20 °
